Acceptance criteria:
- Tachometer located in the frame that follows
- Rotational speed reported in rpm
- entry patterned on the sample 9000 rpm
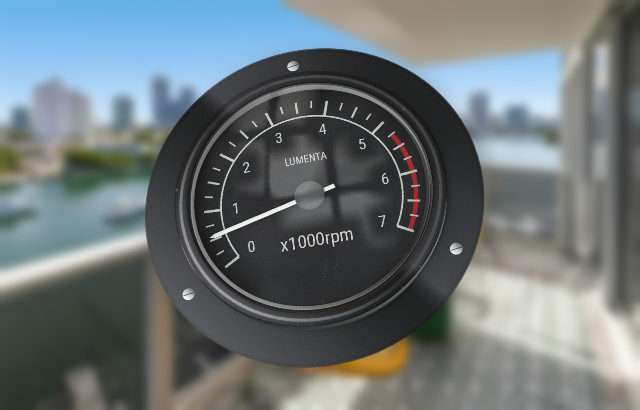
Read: 500 rpm
